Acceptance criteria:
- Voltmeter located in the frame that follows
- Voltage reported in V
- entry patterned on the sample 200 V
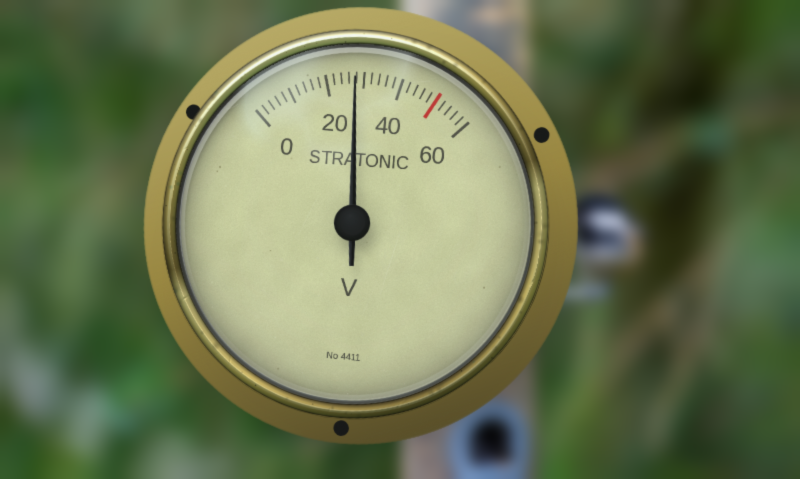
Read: 28 V
